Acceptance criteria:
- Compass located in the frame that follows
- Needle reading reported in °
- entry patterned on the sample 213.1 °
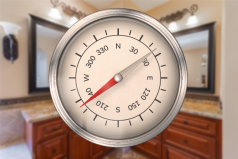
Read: 232.5 °
